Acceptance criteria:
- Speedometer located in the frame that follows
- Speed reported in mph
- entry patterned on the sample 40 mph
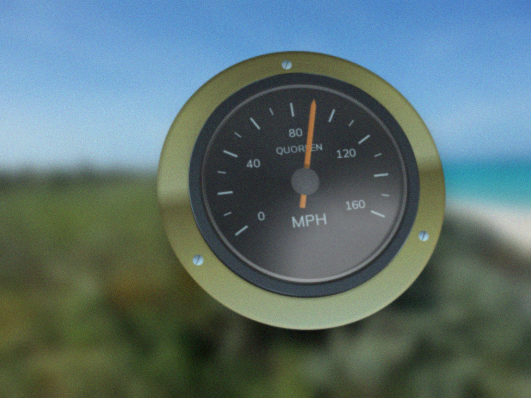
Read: 90 mph
